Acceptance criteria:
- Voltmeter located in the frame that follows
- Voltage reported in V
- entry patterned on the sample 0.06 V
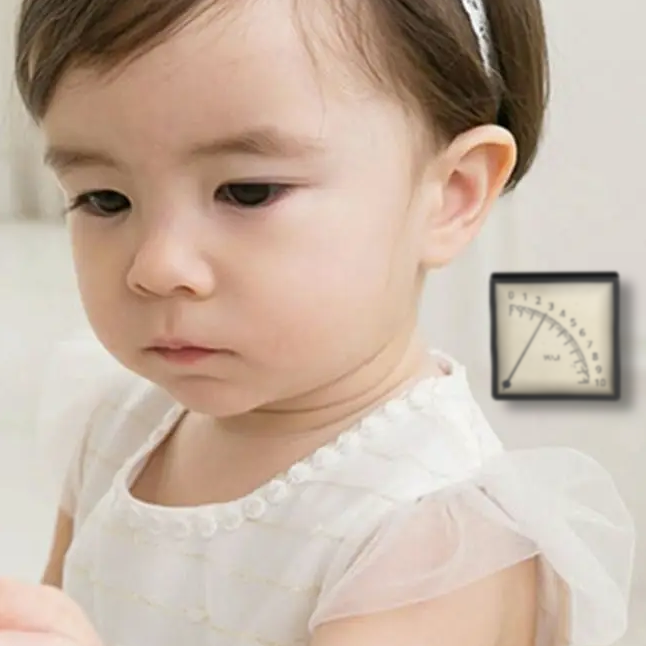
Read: 3 V
